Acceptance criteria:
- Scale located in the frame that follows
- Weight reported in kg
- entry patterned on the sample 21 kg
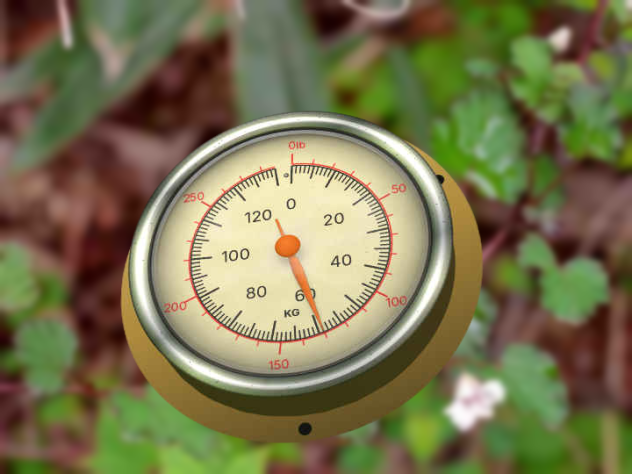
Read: 59 kg
